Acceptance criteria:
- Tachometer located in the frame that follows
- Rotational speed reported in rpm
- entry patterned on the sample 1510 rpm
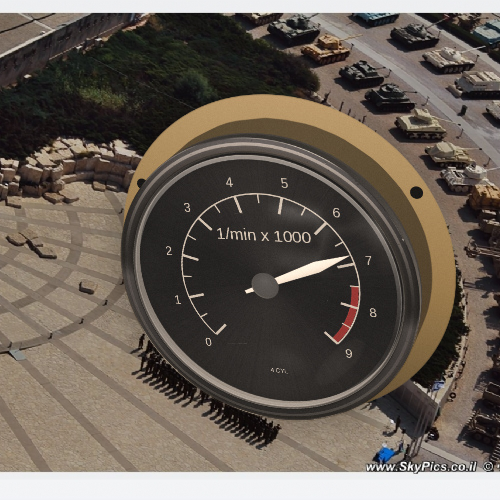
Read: 6750 rpm
